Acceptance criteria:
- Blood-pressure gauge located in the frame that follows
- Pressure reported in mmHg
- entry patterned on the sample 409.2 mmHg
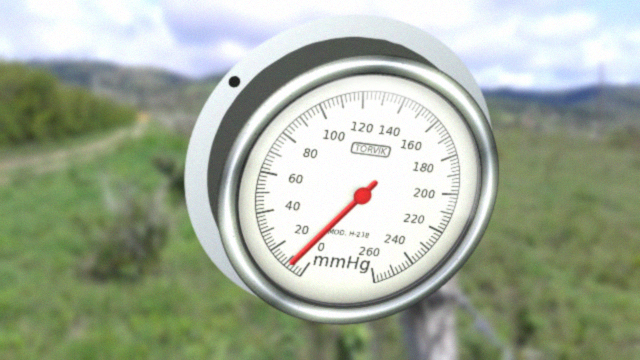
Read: 10 mmHg
